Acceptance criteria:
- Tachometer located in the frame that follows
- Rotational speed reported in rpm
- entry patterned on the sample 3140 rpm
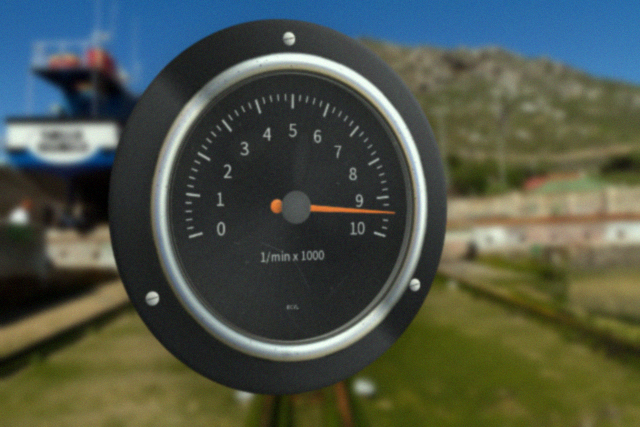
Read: 9400 rpm
